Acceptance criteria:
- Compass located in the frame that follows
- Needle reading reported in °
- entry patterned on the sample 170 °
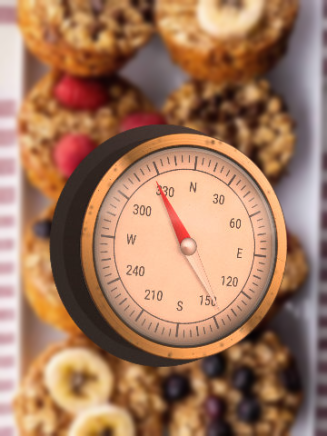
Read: 325 °
